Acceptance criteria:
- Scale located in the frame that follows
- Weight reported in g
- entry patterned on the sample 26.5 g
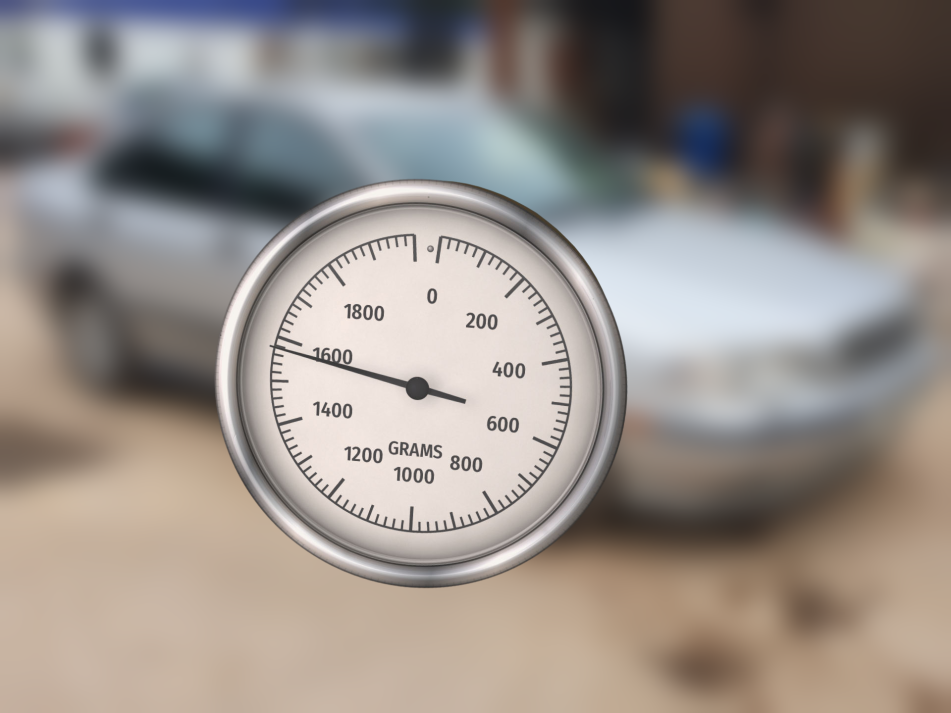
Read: 1580 g
